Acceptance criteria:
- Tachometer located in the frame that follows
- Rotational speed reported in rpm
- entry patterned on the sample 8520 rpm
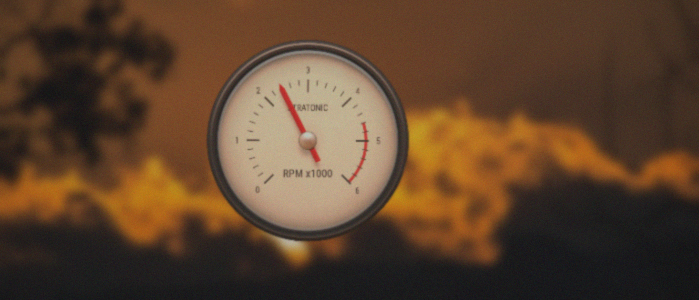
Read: 2400 rpm
